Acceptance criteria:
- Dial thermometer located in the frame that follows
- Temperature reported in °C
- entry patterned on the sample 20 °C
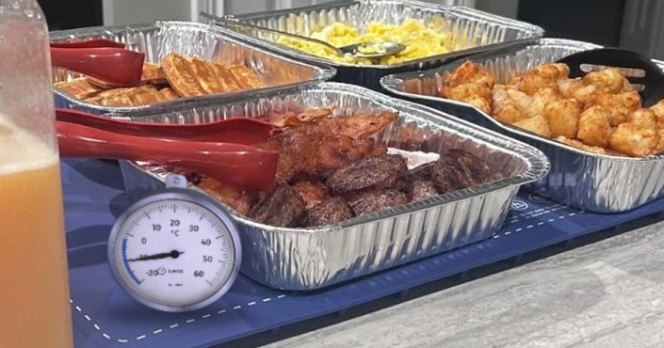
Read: -10 °C
